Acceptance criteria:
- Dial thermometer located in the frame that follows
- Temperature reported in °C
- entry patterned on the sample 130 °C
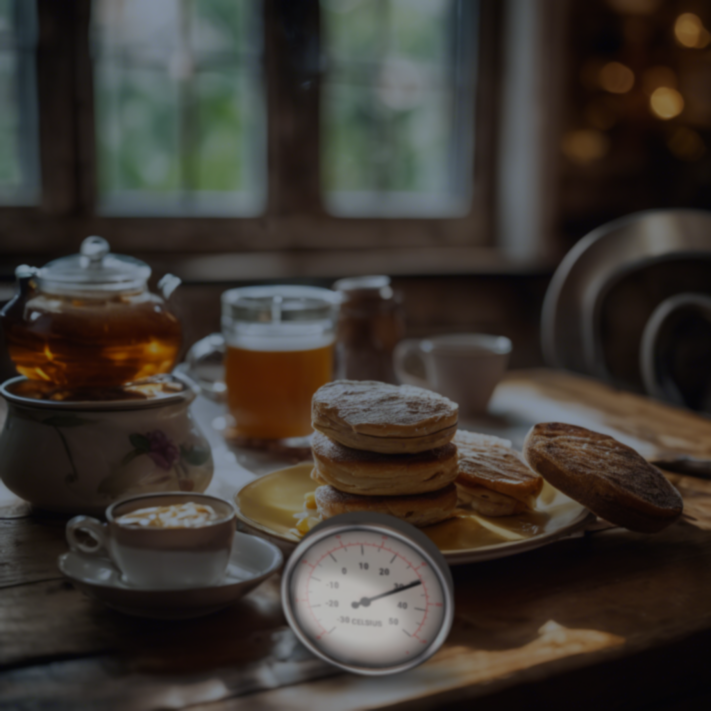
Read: 30 °C
